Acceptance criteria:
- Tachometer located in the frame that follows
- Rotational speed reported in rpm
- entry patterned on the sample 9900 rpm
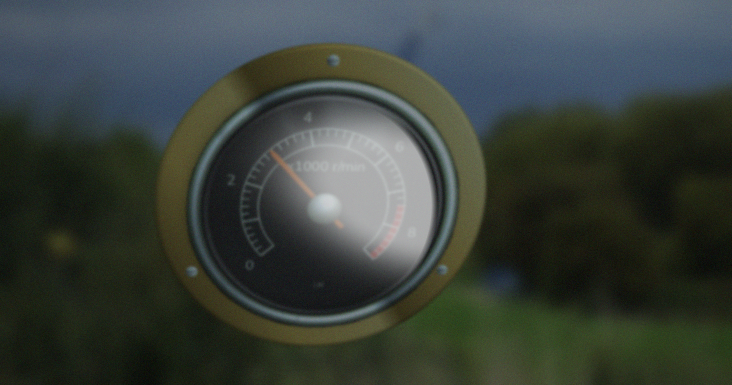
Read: 3000 rpm
